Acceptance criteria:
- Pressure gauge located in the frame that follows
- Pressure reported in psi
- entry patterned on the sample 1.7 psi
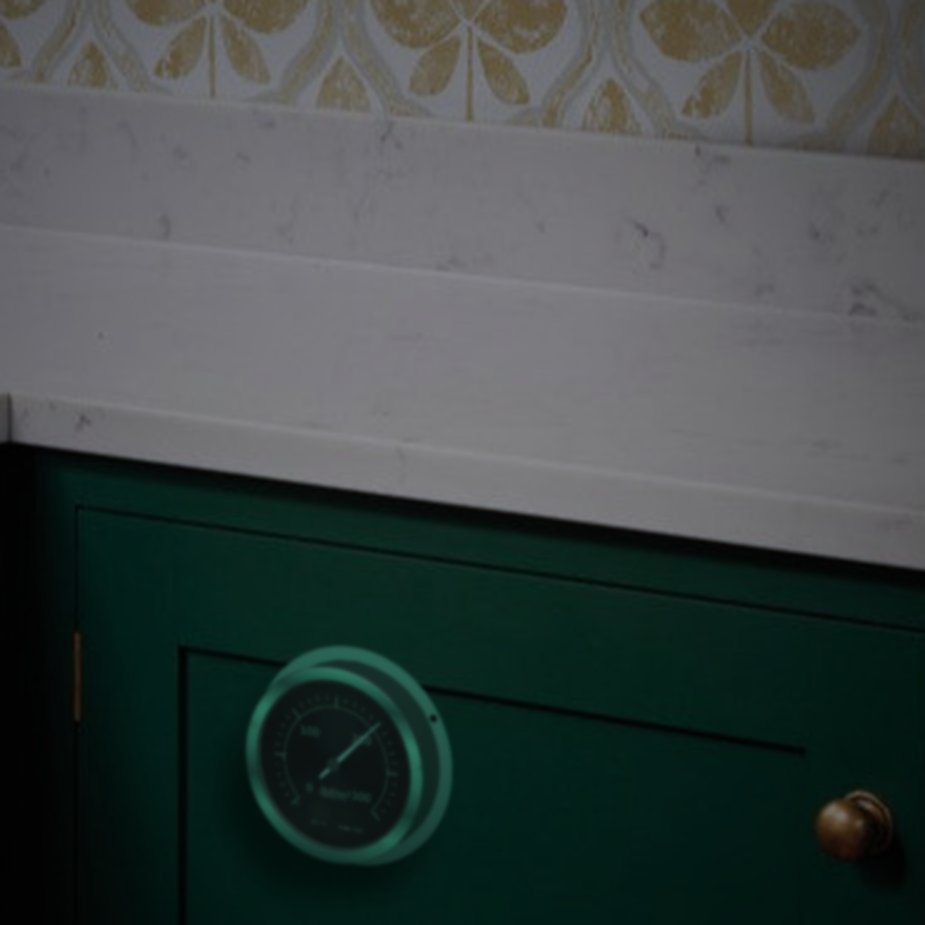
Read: 200 psi
